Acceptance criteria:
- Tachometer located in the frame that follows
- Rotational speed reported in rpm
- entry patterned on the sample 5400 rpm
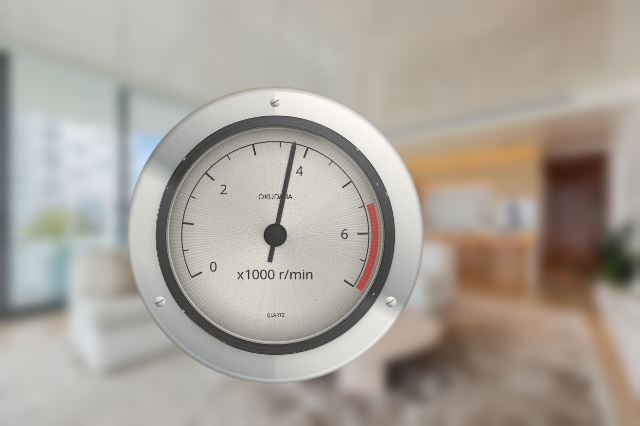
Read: 3750 rpm
